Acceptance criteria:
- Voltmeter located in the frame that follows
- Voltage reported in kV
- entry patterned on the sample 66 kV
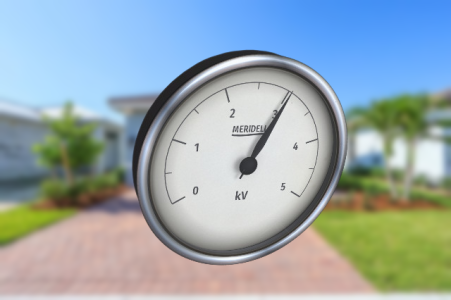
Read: 3 kV
